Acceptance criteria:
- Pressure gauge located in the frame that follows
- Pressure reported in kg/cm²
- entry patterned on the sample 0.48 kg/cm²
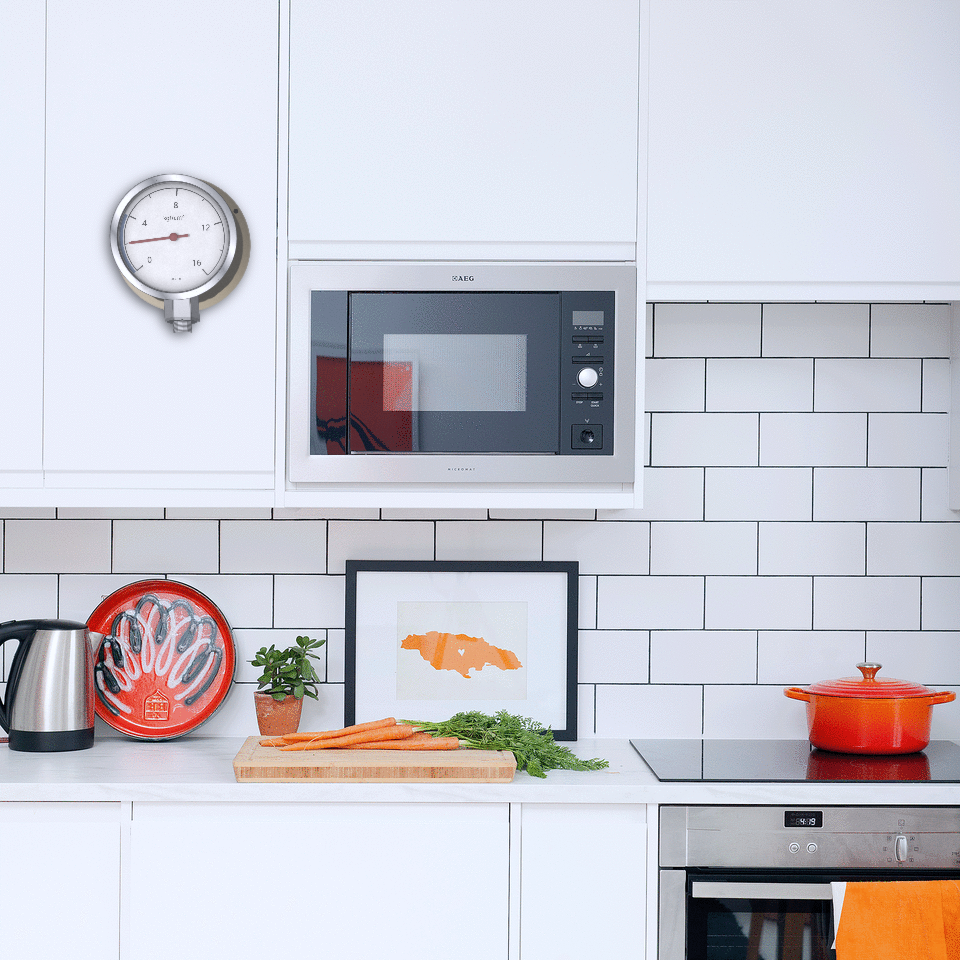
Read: 2 kg/cm²
